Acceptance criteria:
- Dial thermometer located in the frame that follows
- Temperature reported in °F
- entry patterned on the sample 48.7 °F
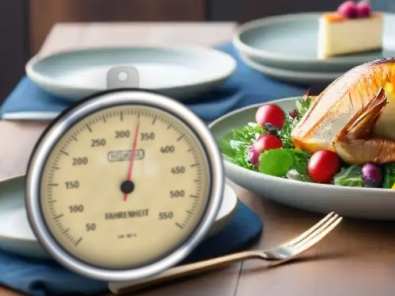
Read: 325 °F
